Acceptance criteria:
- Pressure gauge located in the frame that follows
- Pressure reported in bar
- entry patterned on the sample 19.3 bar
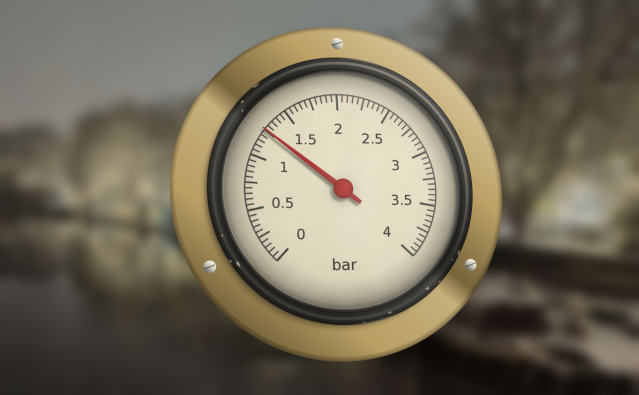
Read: 1.25 bar
